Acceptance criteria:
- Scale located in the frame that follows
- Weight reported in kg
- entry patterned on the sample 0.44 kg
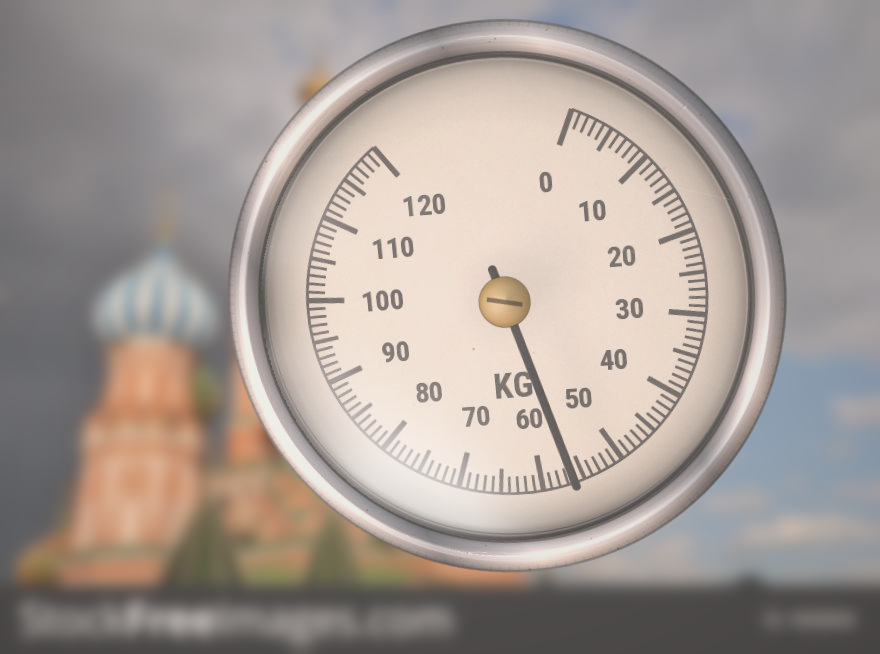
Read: 56 kg
